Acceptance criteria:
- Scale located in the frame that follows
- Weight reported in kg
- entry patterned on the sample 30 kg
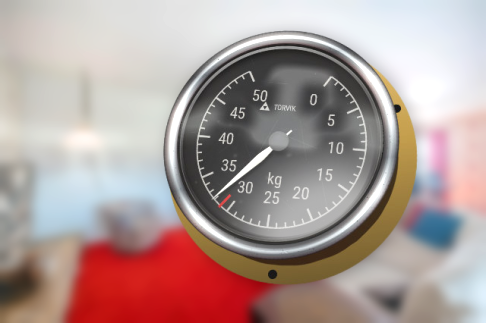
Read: 32 kg
